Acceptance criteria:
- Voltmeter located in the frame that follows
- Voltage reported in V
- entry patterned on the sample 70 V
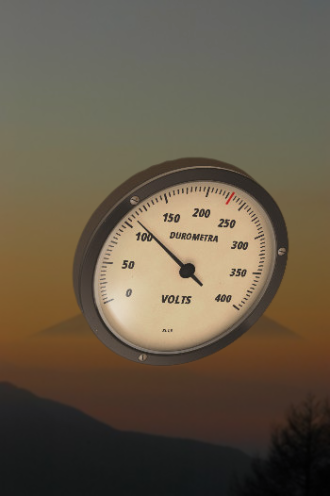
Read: 110 V
